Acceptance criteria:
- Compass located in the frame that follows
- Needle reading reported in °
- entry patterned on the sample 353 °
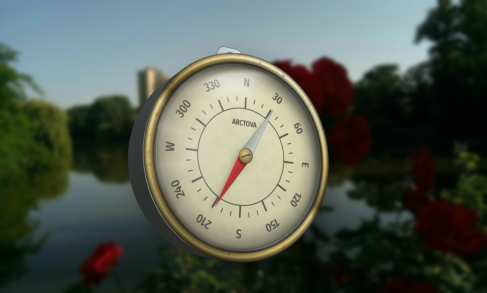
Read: 210 °
